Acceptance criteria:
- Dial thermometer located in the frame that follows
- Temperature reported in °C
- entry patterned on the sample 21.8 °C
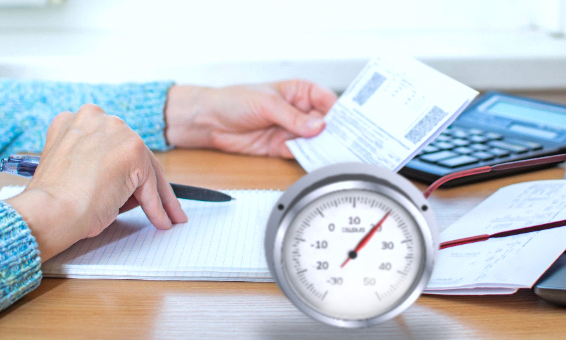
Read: 20 °C
